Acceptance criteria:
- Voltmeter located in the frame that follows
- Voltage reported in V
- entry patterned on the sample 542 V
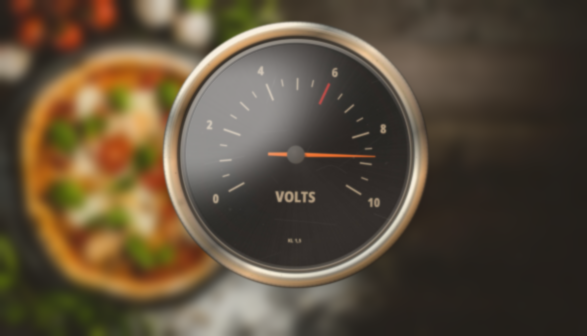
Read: 8.75 V
